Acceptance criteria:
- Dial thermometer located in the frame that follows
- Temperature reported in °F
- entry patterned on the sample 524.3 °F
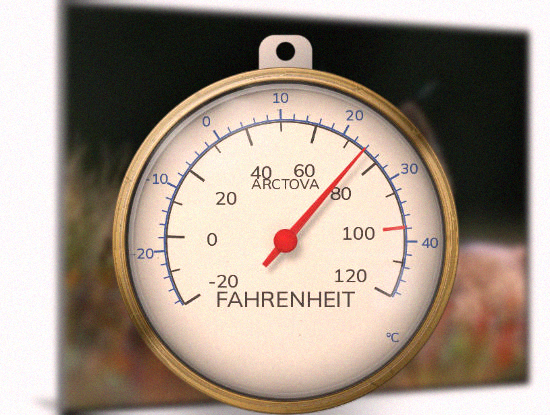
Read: 75 °F
